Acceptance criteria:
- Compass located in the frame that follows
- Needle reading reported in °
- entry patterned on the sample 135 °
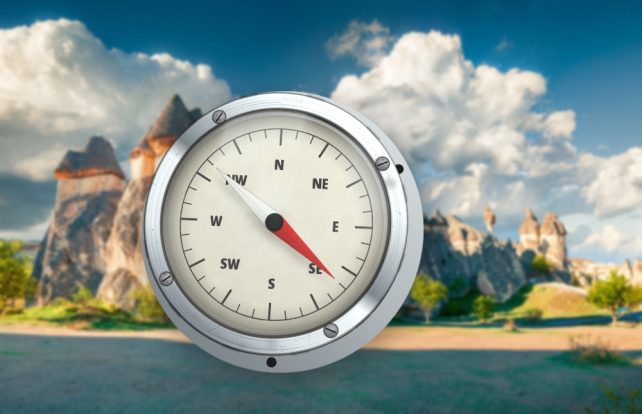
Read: 130 °
